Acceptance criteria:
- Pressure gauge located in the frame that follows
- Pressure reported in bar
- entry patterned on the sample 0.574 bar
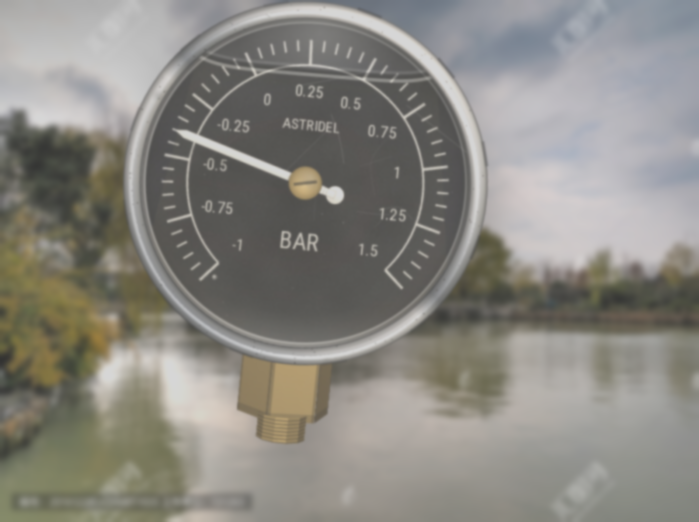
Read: -0.4 bar
